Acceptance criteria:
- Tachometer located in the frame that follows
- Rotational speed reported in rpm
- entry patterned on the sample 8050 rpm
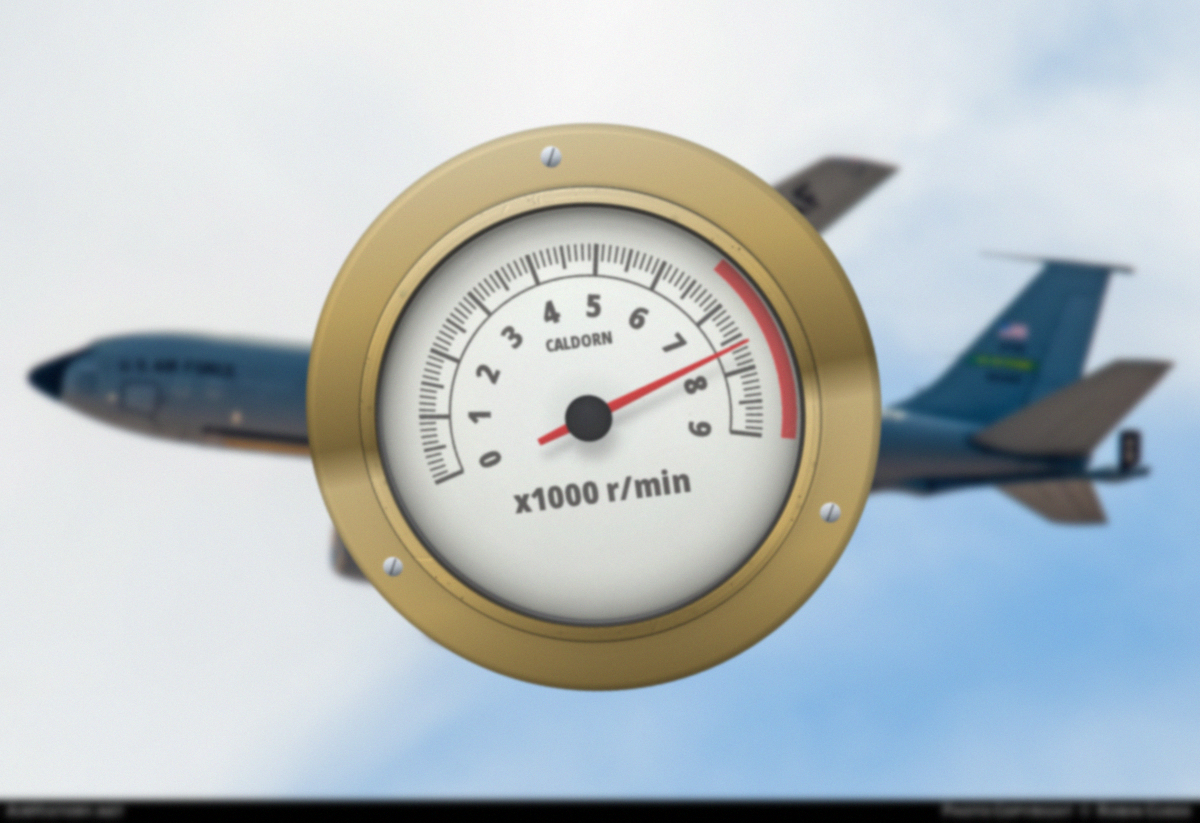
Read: 7600 rpm
